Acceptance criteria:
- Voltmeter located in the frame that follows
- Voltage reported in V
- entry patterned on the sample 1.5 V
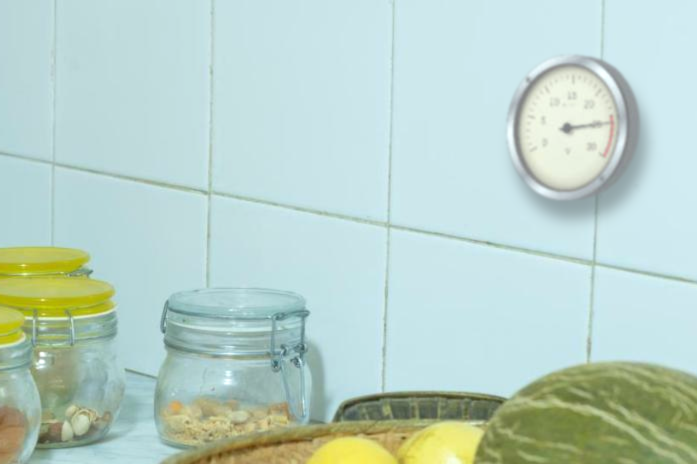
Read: 25 V
